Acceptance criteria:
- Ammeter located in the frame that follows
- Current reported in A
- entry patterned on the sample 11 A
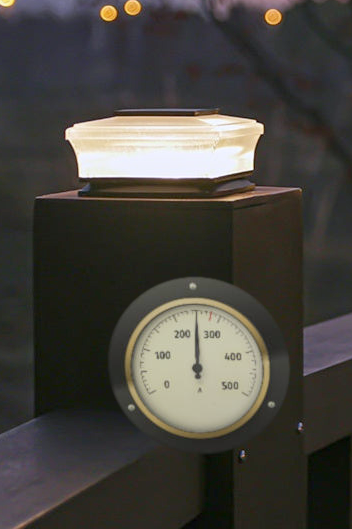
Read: 250 A
